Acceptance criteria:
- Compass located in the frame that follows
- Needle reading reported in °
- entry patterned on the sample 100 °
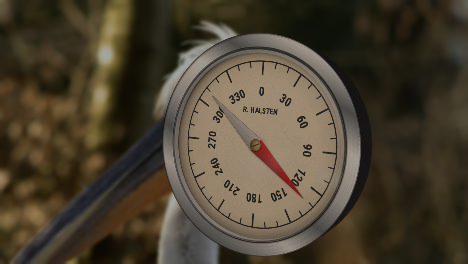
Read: 130 °
